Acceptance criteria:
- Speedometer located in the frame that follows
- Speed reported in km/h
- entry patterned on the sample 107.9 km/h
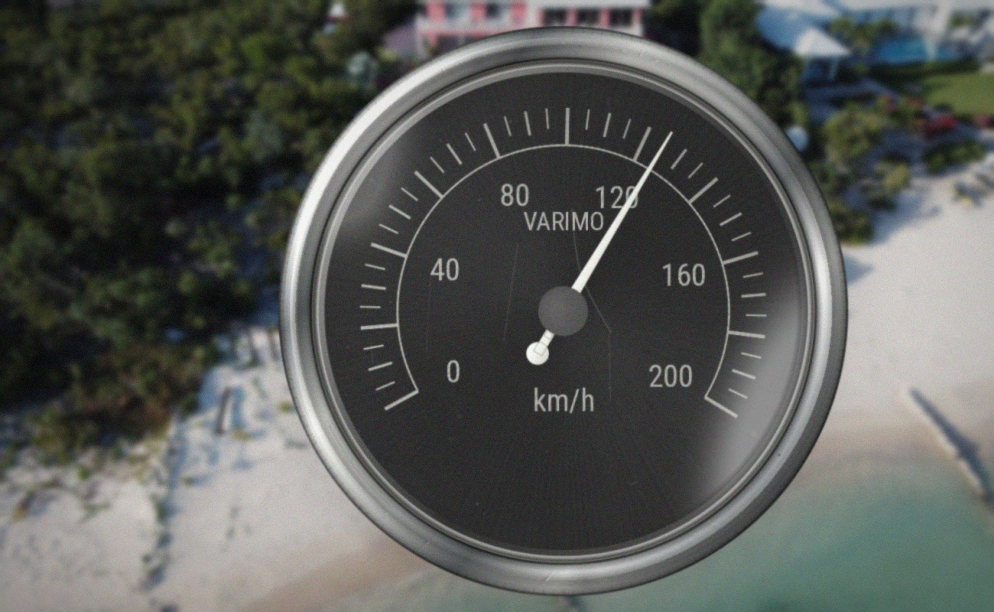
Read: 125 km/h
